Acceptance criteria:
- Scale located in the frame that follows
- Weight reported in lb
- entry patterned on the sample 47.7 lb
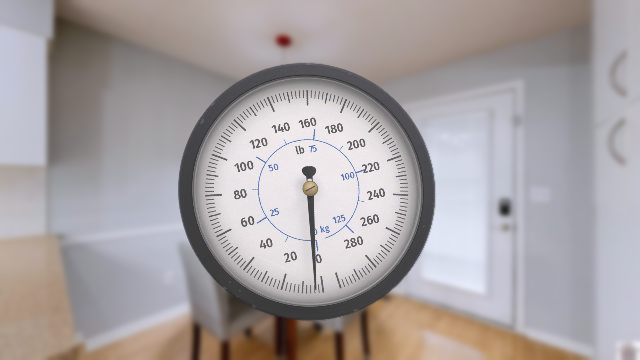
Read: 4 lb
